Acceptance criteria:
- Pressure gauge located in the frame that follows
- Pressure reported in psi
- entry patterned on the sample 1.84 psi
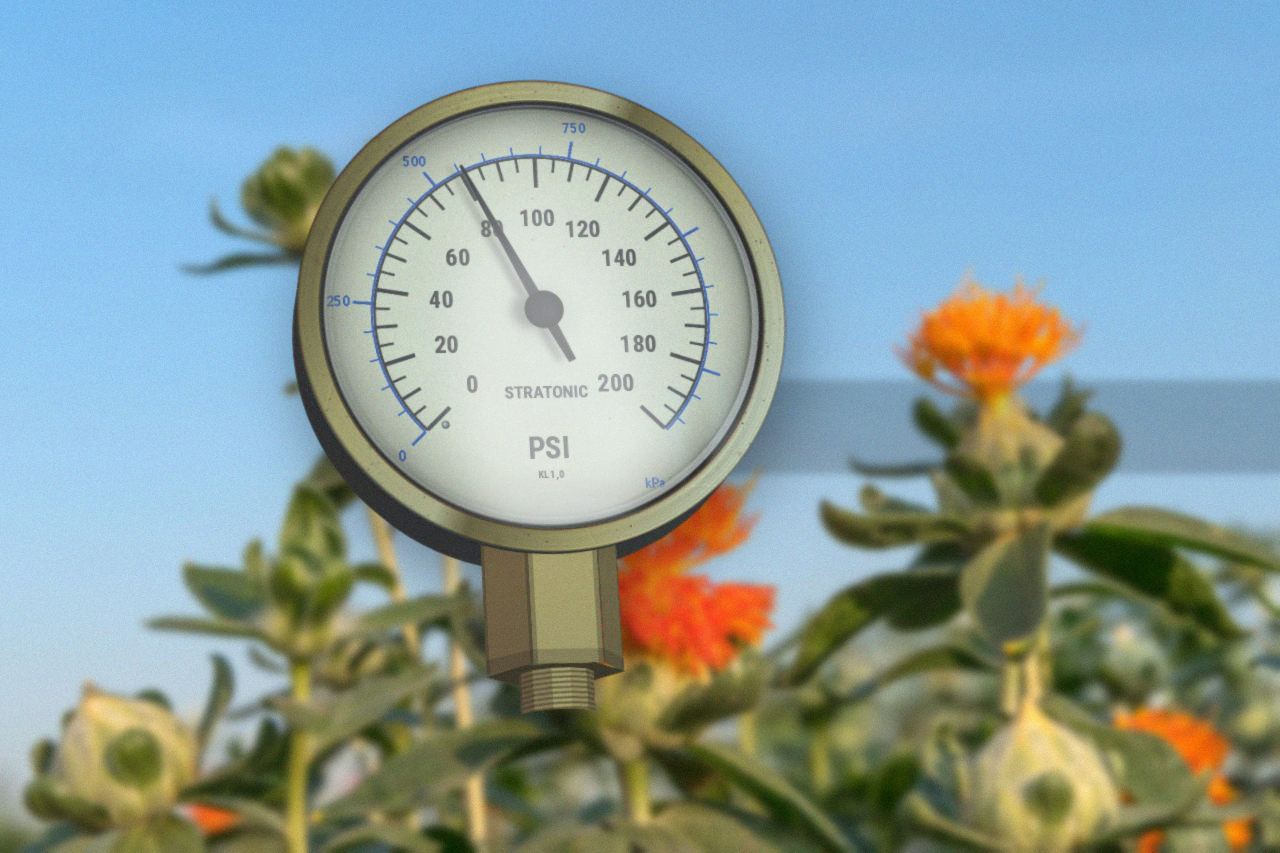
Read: 80 psi
